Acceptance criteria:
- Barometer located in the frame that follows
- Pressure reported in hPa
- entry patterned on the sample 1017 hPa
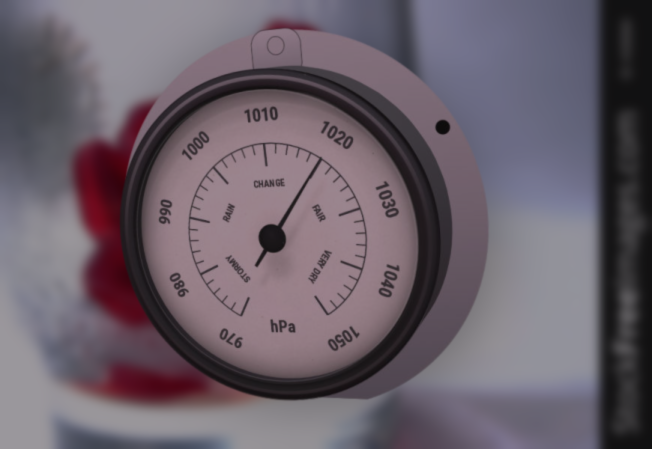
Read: 1020 hPa
